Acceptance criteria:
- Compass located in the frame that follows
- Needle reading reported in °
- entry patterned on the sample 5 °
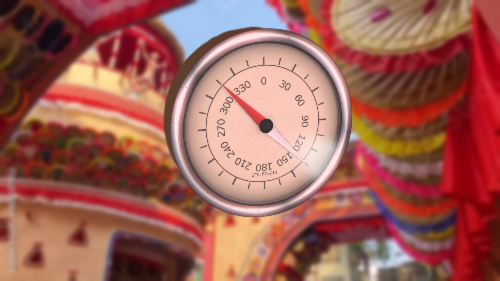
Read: 315 °
